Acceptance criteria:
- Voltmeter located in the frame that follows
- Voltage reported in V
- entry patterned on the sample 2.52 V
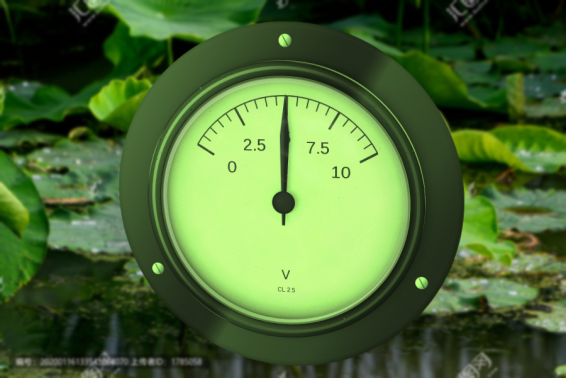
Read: 5 V
